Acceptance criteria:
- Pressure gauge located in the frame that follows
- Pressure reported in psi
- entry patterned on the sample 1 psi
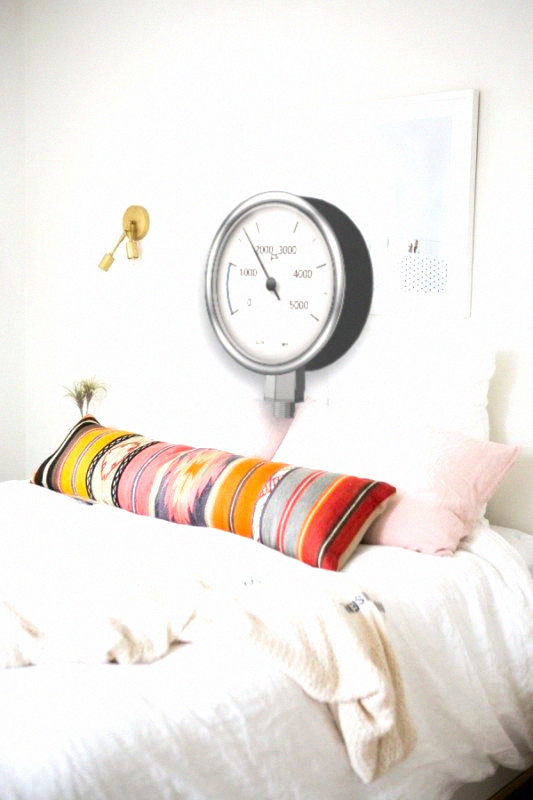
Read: 1750 psi
